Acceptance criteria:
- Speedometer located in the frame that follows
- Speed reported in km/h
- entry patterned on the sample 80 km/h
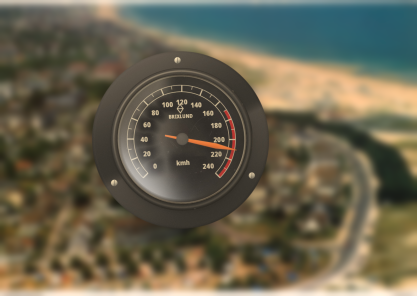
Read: 210 km/h
